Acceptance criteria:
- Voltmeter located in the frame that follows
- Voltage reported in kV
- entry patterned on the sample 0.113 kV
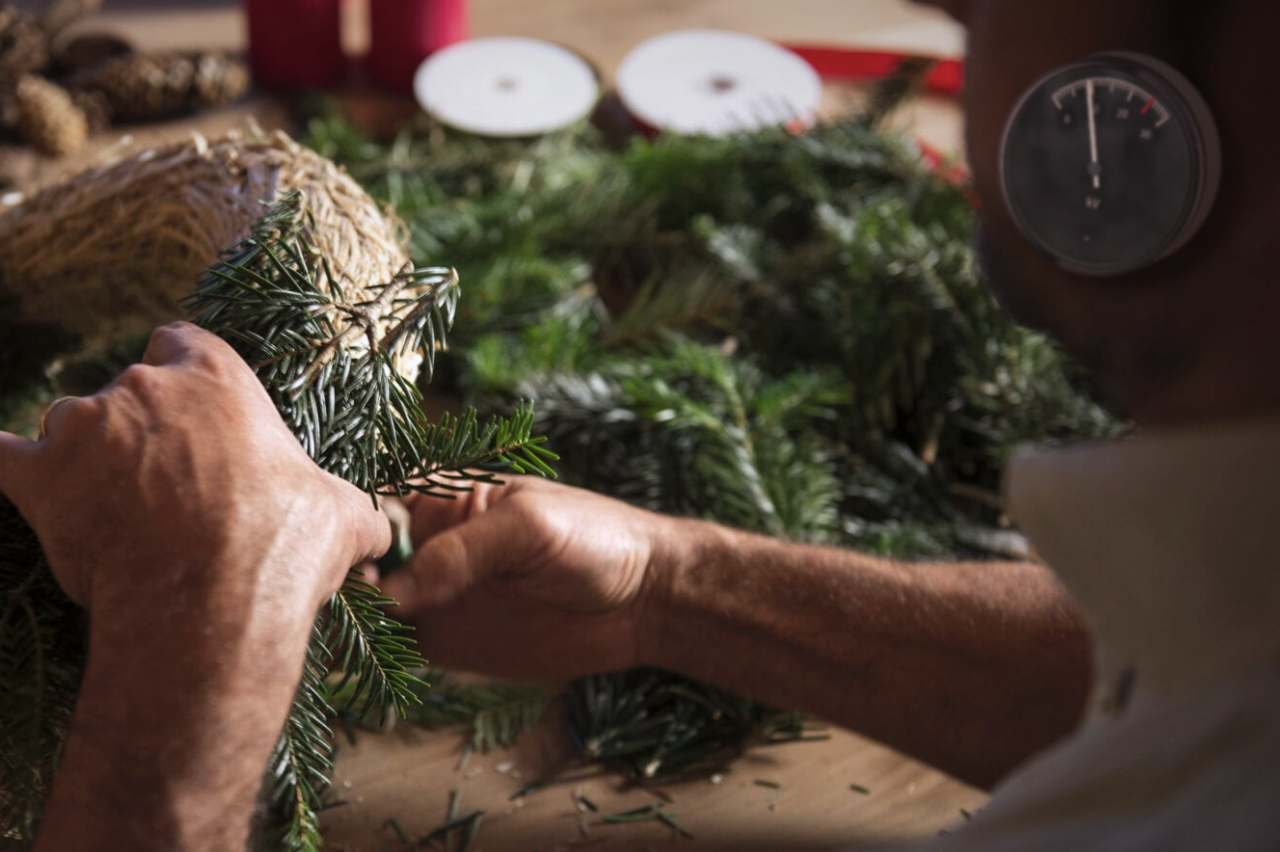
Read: 10 kV
